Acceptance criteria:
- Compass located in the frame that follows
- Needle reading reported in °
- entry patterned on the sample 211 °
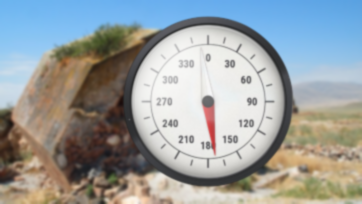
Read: 172.5 °
